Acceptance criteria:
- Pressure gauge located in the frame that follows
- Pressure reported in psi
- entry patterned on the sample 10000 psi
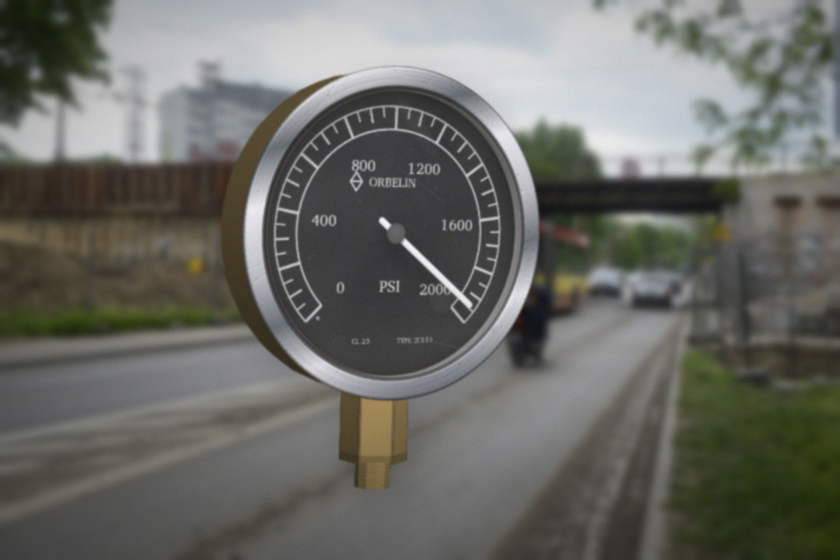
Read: 1950 psi
